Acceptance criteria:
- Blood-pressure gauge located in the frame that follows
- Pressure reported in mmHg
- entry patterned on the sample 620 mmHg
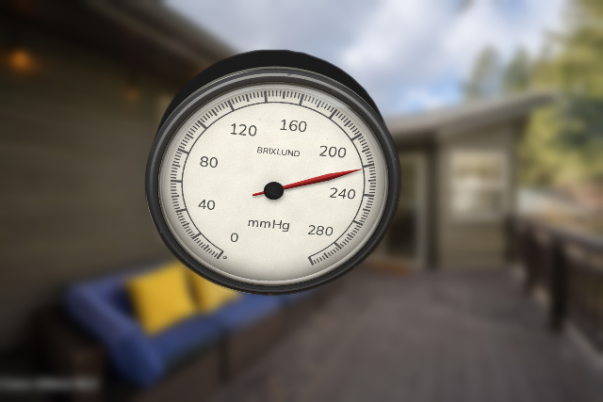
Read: 220 mmHg
